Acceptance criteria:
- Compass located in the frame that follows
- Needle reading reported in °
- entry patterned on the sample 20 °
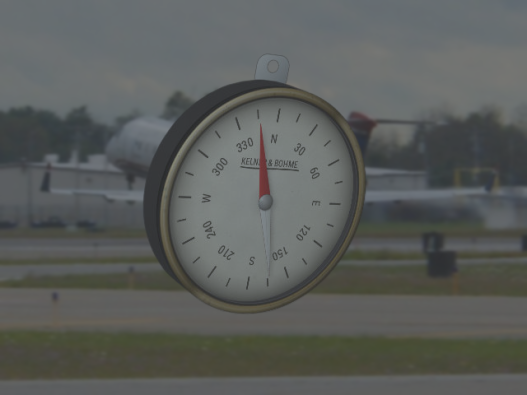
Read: 345 °
